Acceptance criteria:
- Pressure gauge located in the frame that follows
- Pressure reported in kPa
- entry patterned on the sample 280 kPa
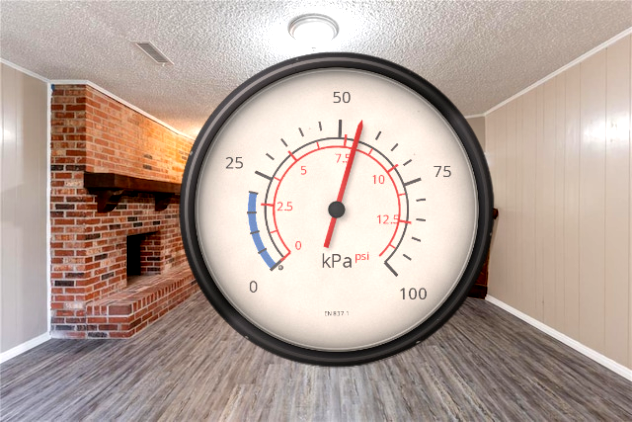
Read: 55 kPa
